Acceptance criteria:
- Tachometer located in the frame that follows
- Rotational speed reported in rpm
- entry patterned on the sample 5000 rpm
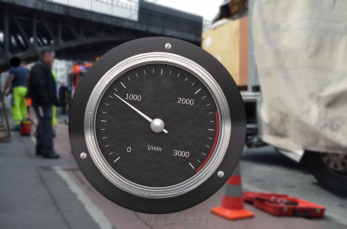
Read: 850 rpm
